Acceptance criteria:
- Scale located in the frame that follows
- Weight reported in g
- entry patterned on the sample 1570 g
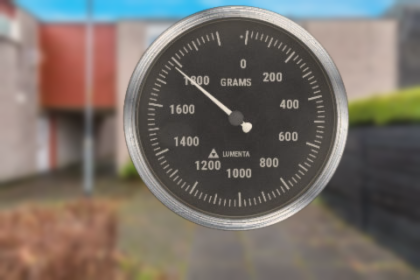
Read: 1780 g
